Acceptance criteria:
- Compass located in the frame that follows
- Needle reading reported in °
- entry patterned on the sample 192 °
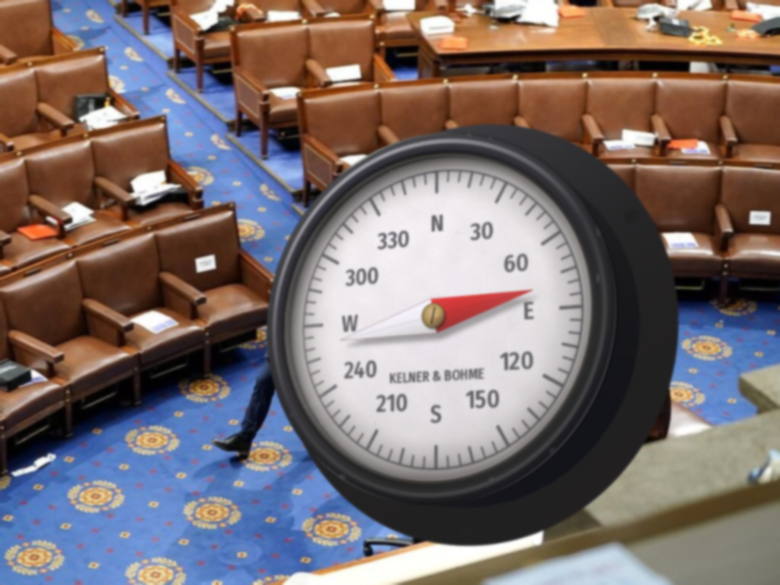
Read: 80 °
